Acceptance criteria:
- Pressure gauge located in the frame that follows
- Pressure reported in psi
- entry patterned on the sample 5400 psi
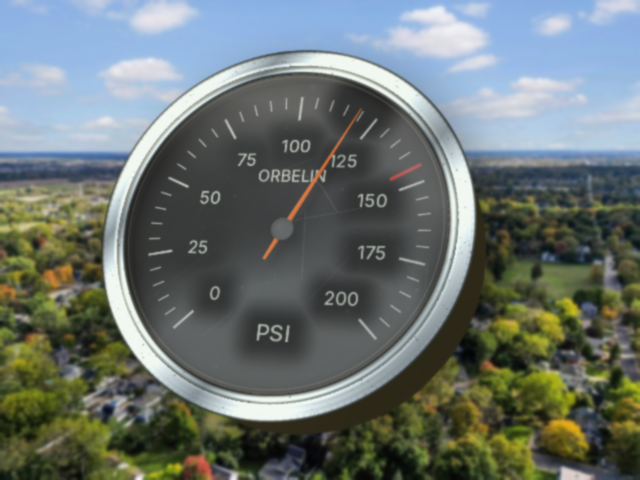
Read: 120 psi
